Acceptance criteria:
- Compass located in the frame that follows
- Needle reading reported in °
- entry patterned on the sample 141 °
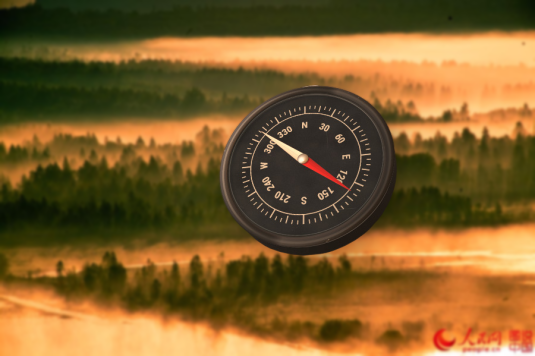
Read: 130 °
